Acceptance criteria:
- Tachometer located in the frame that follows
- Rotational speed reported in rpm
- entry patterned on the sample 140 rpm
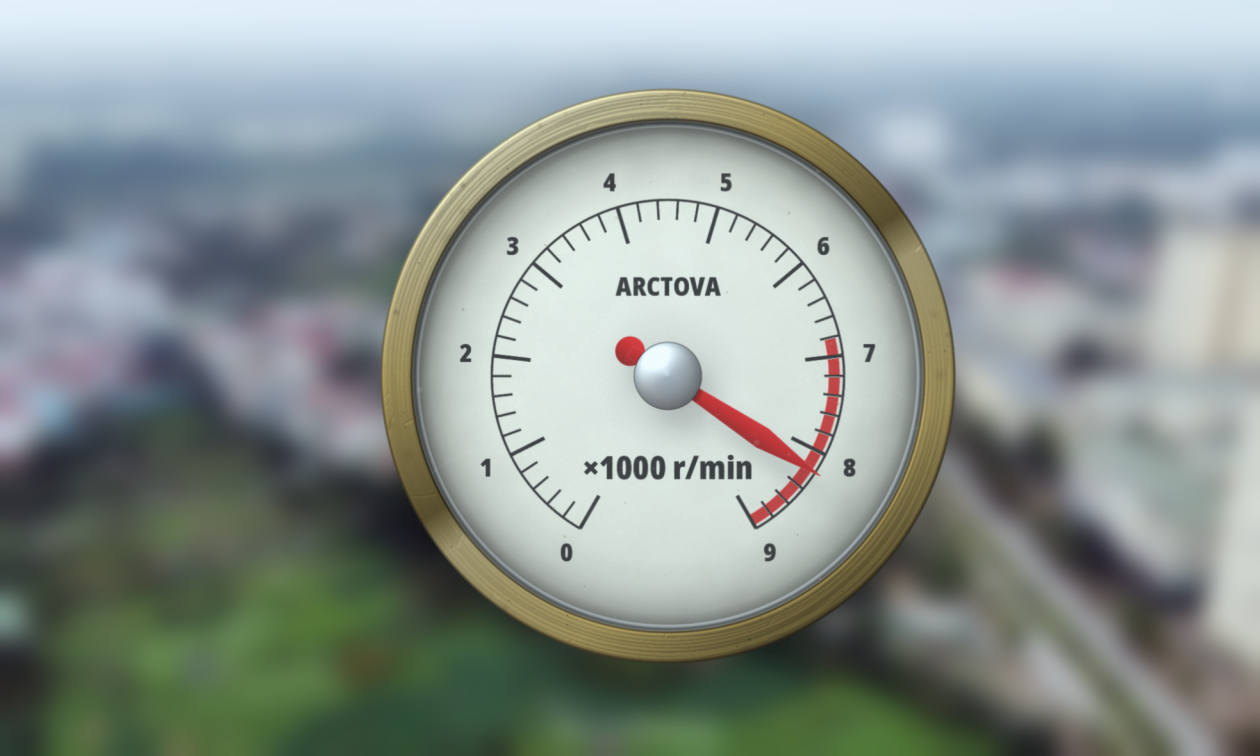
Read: 8200 rpm
